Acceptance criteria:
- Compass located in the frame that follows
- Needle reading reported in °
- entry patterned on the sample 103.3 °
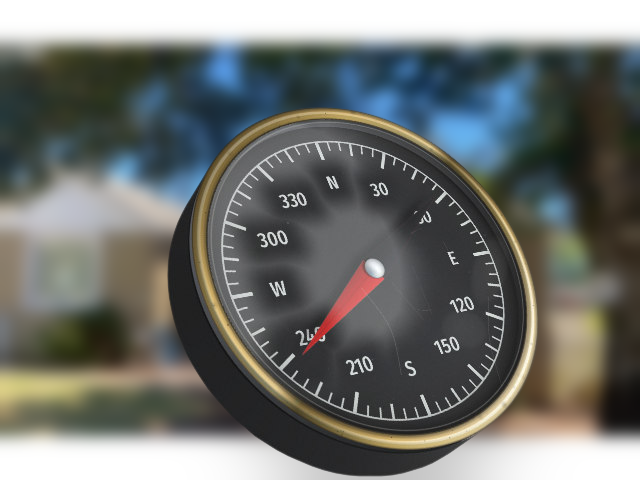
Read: 237.5 °
